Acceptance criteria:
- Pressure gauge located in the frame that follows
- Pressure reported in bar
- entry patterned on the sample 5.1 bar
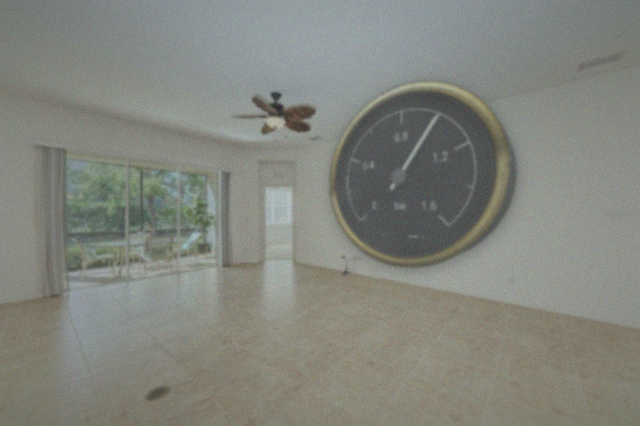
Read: 1 bar
